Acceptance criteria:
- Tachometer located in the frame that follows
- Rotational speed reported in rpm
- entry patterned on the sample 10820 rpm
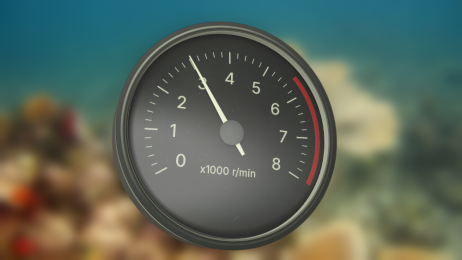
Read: 3000 rpm
